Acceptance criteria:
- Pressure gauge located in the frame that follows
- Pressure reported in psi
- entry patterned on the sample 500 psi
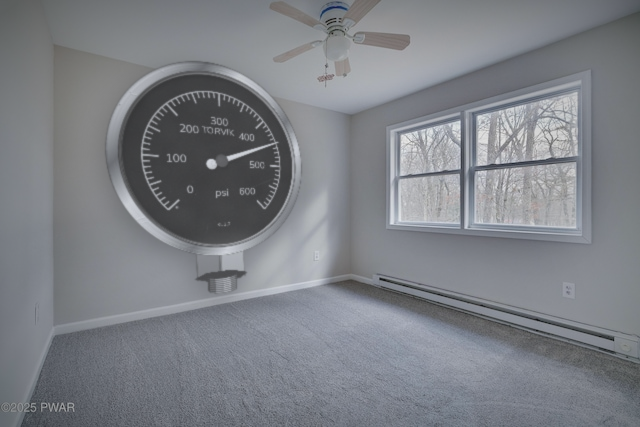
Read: 450 psi
